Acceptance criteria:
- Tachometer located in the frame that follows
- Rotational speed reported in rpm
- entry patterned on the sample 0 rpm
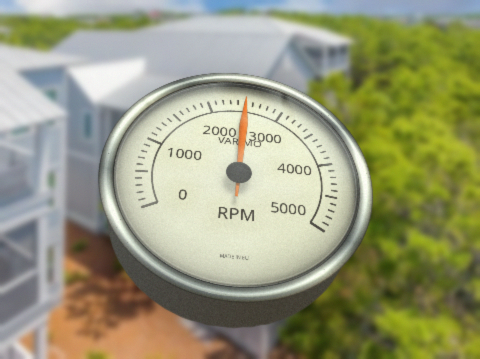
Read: 2500 rpm
